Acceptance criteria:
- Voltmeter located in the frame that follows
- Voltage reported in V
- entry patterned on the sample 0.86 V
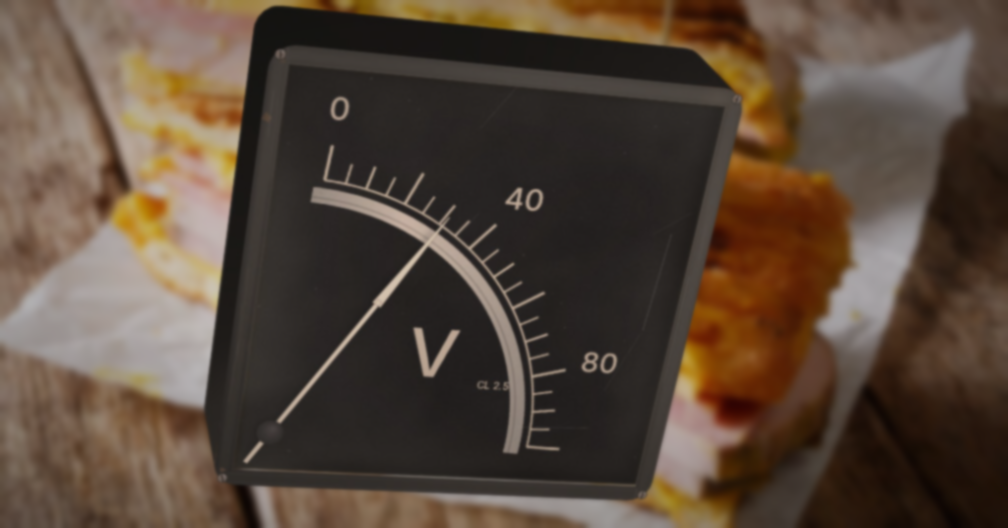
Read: 30 V
